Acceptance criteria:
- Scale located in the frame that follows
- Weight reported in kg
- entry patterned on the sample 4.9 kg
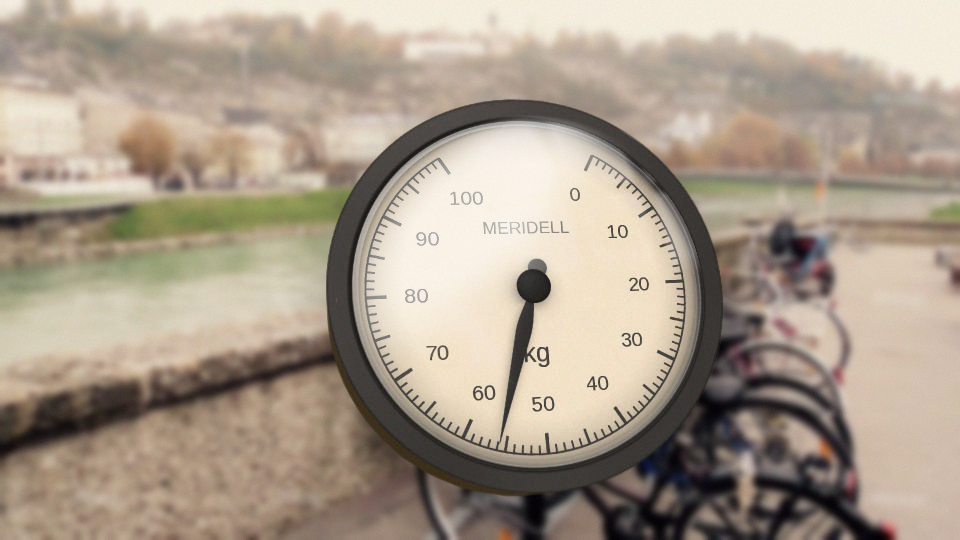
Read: 56 kg
